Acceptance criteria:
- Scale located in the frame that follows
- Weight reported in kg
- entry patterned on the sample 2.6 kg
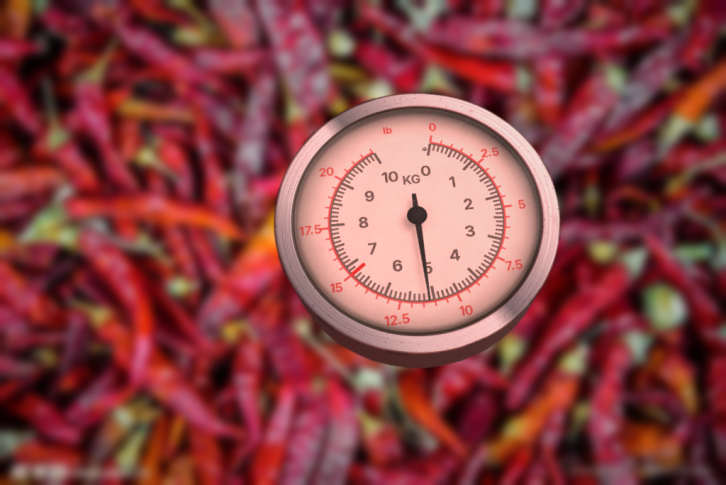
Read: 5.1 kg
